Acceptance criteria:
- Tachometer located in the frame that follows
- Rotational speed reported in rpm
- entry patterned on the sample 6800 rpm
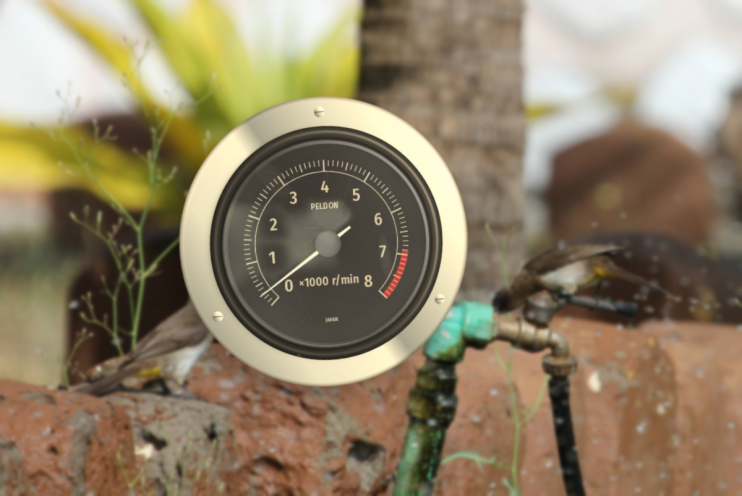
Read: 300 rpm
